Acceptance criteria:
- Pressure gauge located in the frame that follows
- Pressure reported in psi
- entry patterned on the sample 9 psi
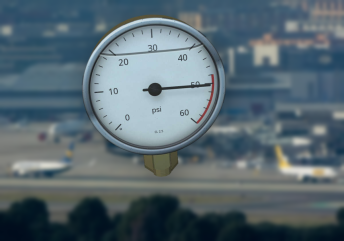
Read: 50 psi
